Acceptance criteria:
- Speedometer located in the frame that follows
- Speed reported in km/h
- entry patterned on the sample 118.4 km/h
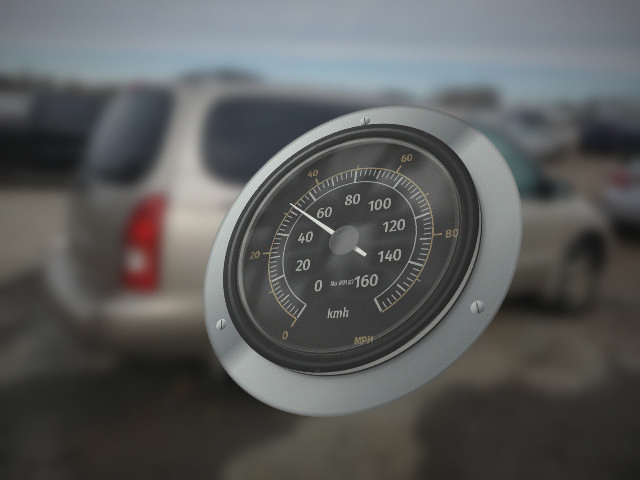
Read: 52 km/h
